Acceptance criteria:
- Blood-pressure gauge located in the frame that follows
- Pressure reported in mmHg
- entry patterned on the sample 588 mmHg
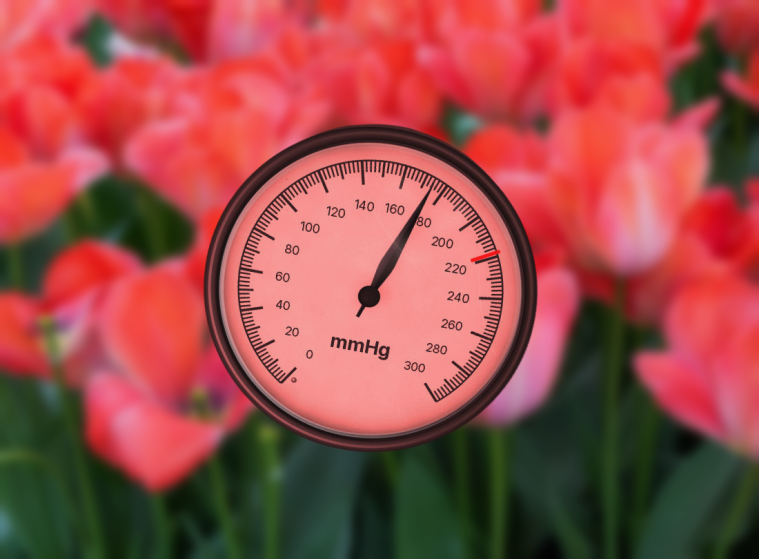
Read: 174 mmHg
